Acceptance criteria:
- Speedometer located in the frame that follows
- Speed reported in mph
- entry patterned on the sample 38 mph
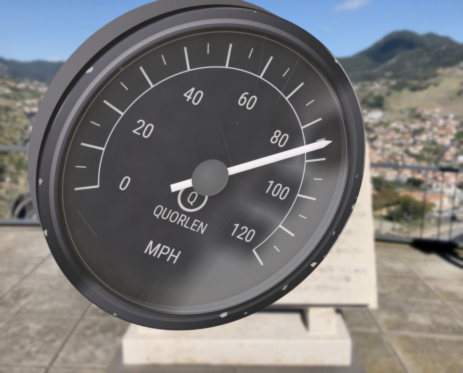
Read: 85 mph
